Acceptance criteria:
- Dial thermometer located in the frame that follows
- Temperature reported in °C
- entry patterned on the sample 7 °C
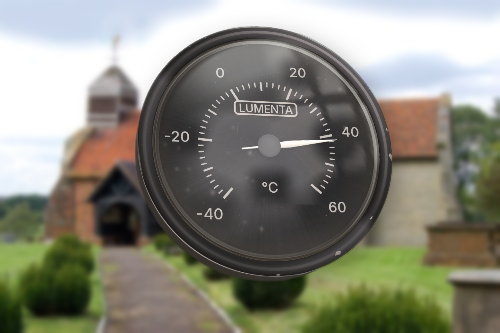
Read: 42 °C
